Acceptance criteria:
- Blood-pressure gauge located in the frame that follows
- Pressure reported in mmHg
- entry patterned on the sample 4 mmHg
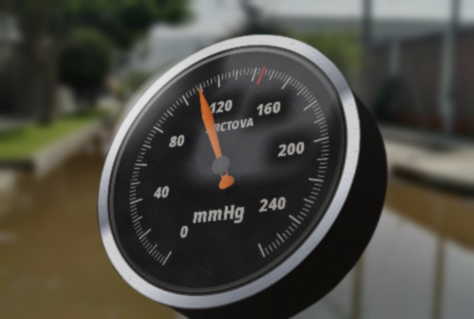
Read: 110 mmHg
